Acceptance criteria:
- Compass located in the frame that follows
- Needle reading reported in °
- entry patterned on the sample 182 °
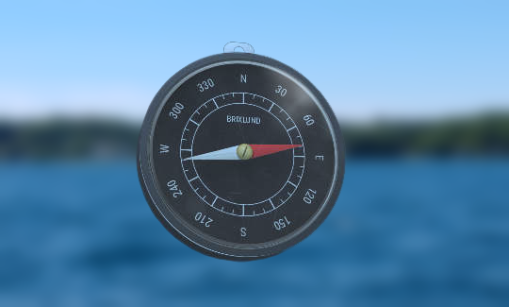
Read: 80 °
